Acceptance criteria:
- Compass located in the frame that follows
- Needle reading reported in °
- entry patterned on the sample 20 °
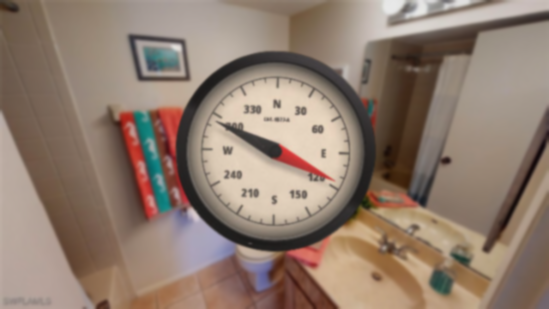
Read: 115 °
